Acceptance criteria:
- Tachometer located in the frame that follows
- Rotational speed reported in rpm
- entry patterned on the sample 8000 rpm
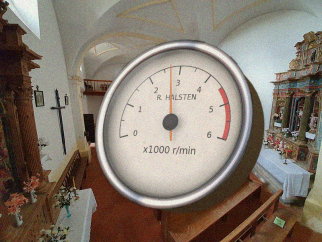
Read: 2750 rpm
